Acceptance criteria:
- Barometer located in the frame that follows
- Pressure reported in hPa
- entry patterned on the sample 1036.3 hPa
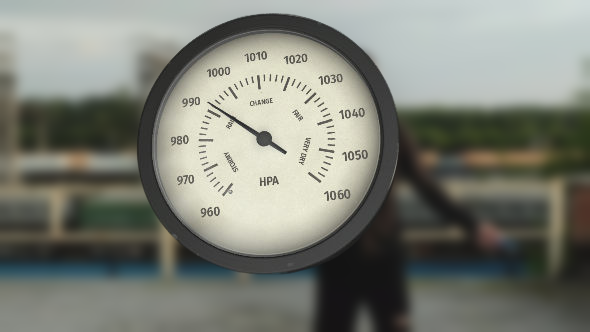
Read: 992 hPa
